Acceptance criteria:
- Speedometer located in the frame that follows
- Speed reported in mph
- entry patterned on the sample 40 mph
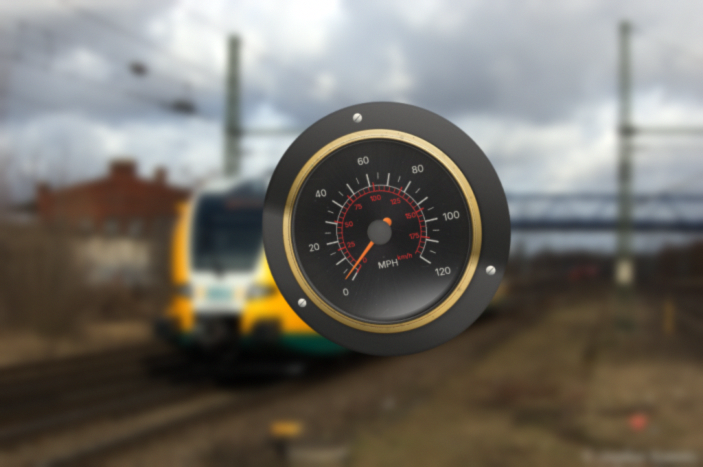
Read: 2.5 mph
